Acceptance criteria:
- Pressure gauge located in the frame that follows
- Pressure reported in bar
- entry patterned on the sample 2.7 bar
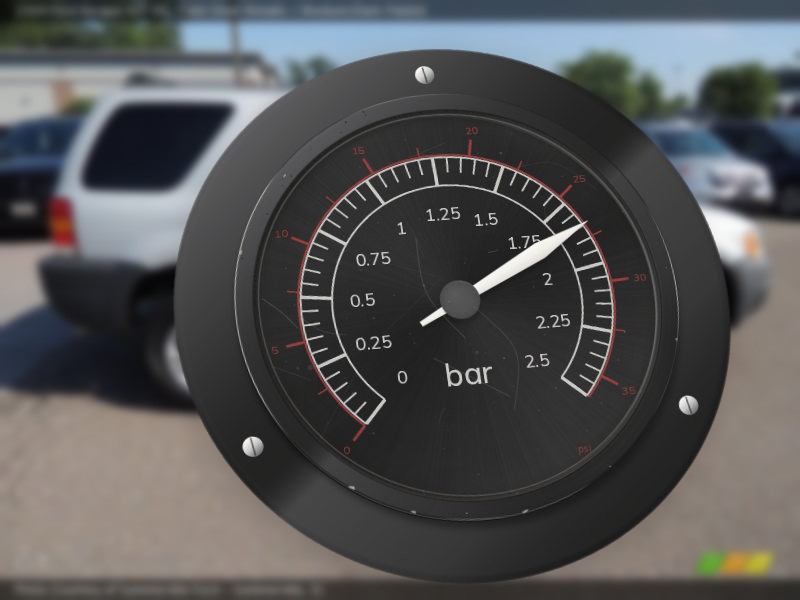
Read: 1.85 bar
